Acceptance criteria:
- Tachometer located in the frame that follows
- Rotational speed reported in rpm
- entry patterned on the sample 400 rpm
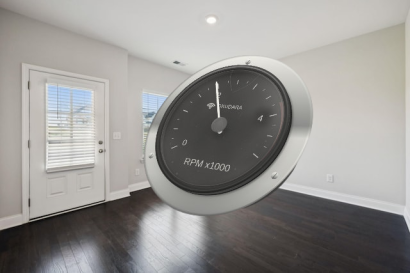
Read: 2000 rpm
